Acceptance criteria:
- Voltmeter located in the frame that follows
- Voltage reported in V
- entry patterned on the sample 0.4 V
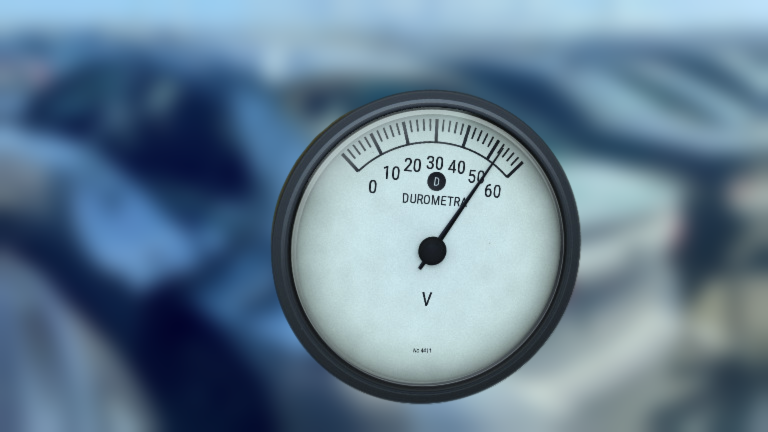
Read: 52 V
